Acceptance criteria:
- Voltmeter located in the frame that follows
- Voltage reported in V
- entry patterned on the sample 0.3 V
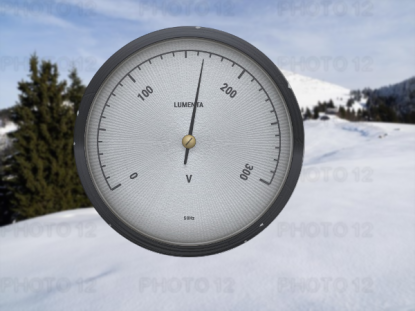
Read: 165 V
